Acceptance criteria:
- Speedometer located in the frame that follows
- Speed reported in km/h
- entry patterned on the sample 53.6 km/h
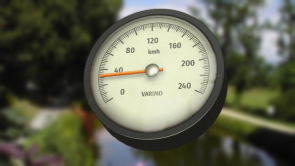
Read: 30 km/h
